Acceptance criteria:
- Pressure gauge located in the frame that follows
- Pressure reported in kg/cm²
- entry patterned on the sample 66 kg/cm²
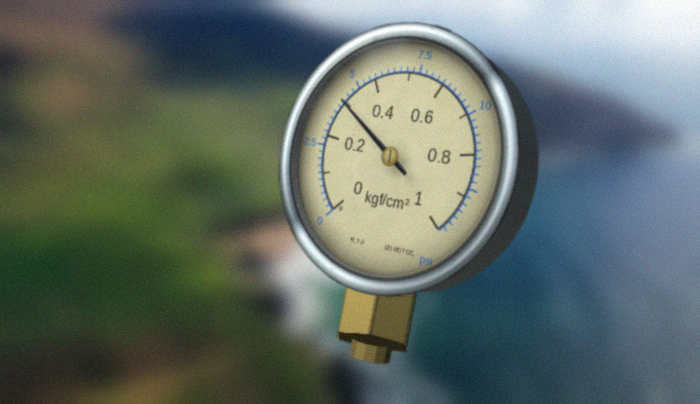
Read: 0.3 kg/cm²
